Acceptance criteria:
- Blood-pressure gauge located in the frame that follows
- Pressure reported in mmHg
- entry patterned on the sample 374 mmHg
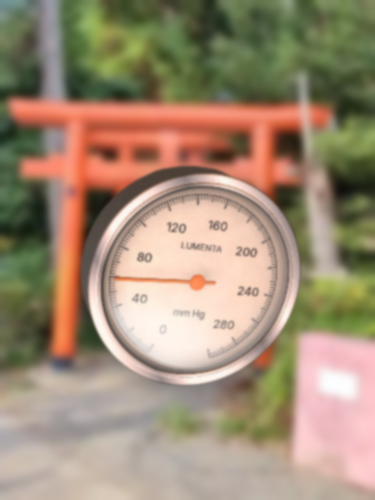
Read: 60 mmHg
